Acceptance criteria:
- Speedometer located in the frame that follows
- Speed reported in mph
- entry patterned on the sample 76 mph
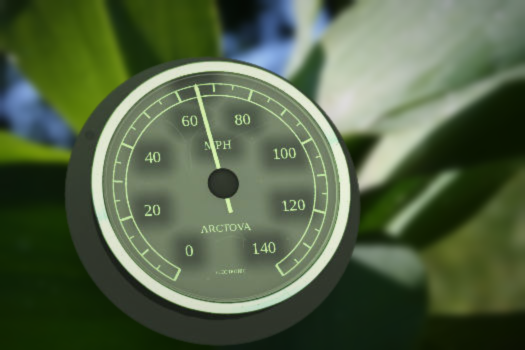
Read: 65 mph
